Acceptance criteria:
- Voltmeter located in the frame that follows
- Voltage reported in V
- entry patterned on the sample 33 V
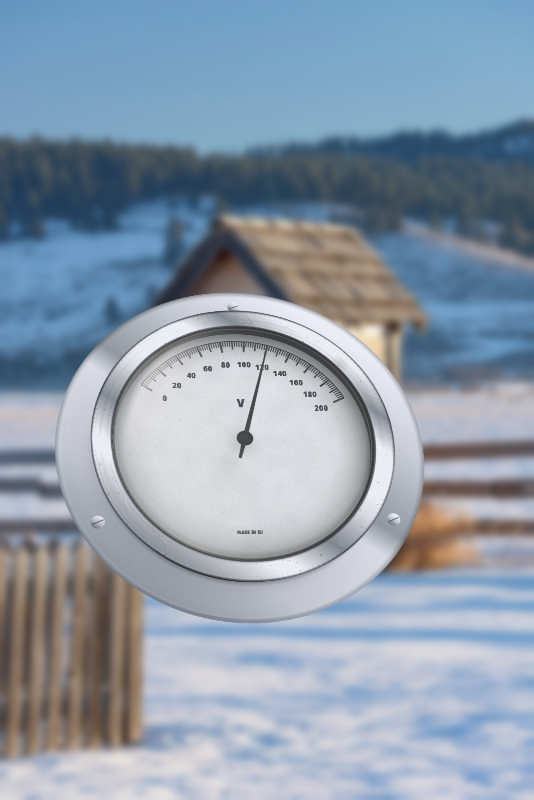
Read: 120 V
